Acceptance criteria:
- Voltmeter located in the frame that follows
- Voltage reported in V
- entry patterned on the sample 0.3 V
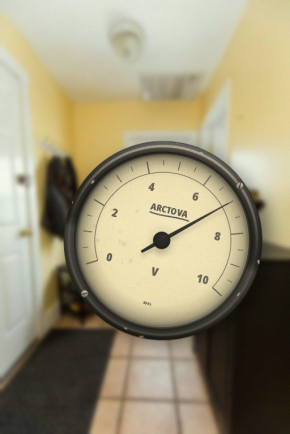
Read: 7 V
